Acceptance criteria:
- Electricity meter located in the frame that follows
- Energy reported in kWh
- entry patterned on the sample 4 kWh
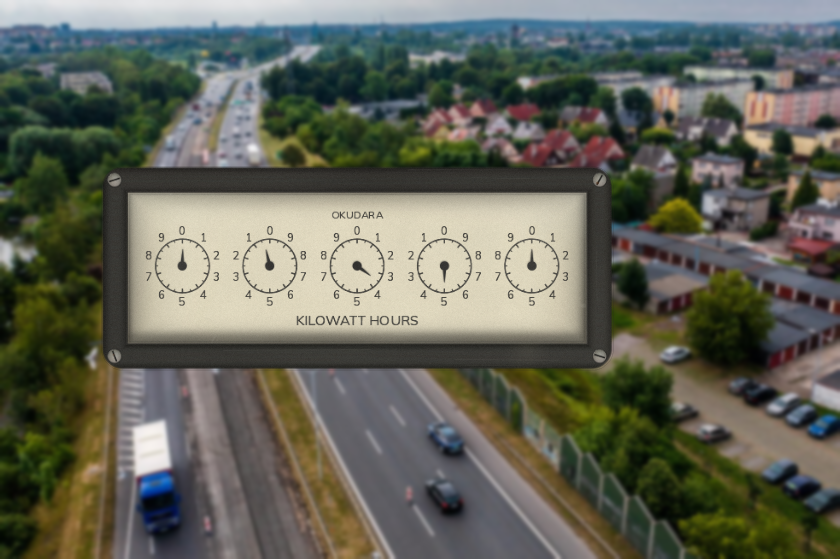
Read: 350 kWh
